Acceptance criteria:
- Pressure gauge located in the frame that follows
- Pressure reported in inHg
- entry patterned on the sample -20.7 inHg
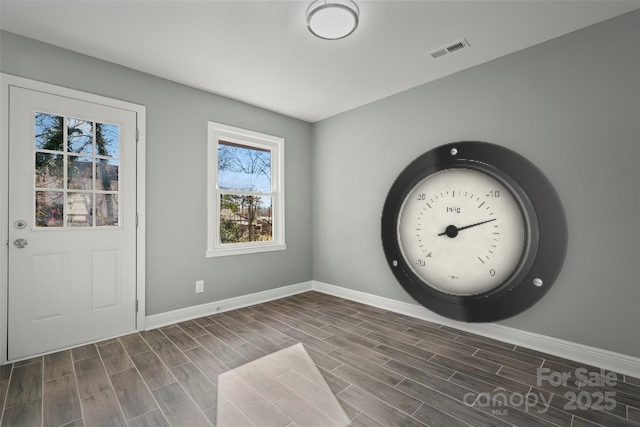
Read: -7 inHg
